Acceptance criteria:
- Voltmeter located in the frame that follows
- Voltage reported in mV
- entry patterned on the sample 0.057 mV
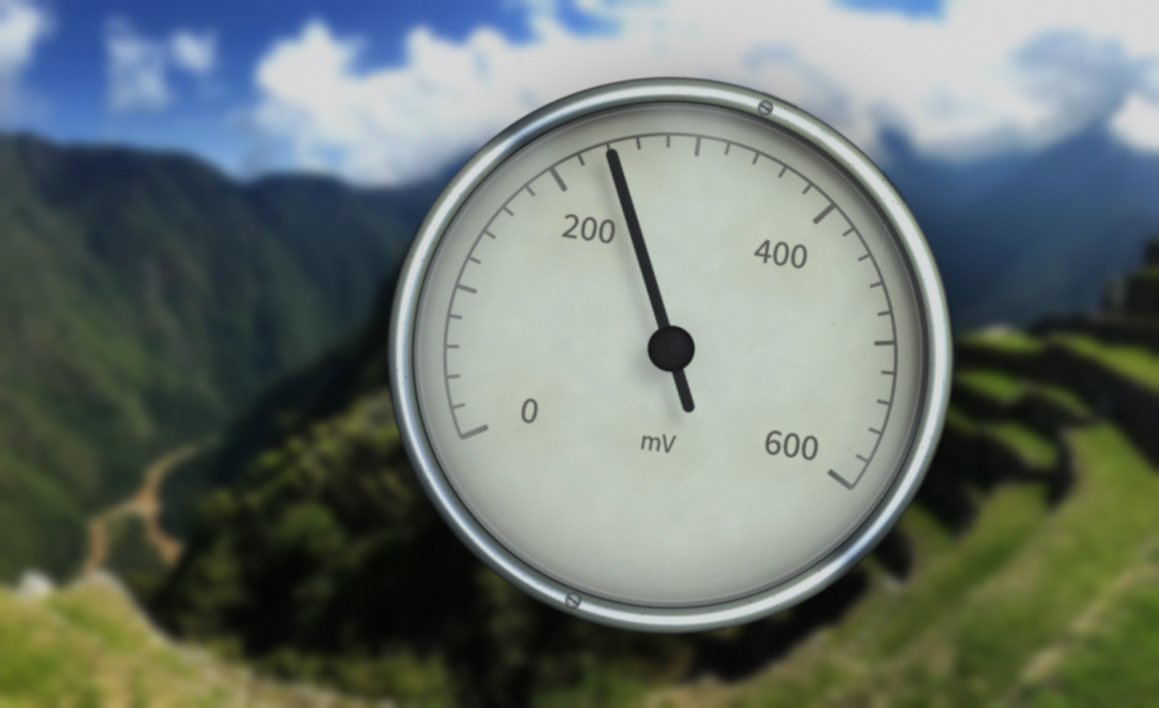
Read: 240 mV
